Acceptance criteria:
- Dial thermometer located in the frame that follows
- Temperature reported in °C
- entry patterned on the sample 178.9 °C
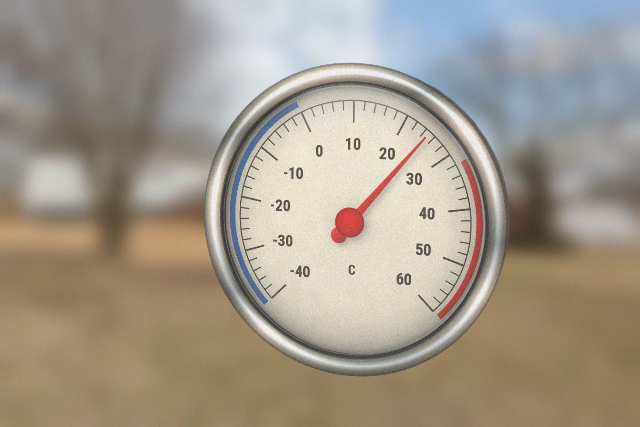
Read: 25 °C
